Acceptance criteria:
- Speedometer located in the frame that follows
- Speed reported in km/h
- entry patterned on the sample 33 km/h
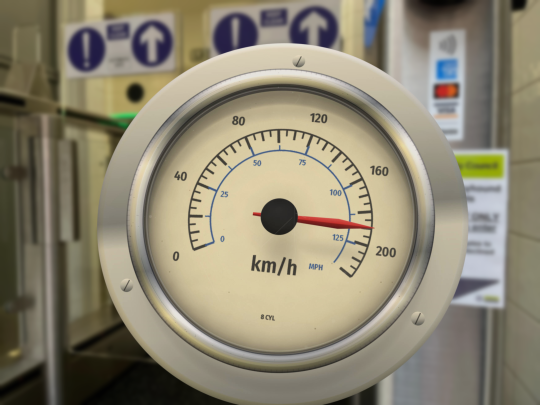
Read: 190 km/h
